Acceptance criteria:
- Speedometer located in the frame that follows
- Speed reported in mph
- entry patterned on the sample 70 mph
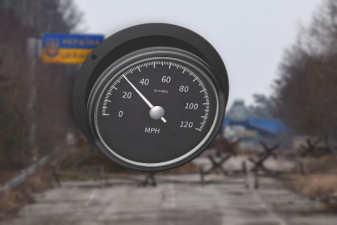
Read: 30 mph
